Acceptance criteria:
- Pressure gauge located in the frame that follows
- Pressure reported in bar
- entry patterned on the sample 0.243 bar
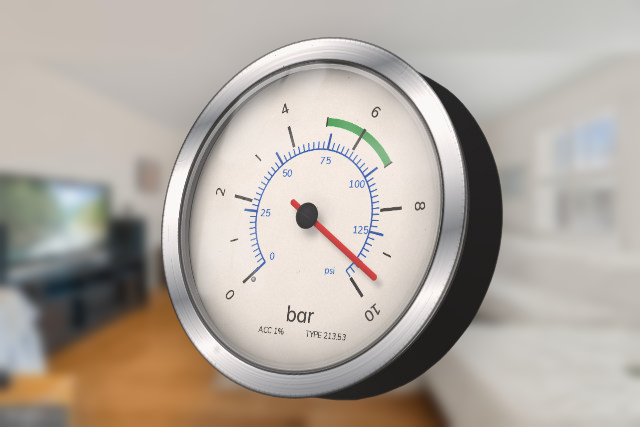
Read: 9.5 bar
